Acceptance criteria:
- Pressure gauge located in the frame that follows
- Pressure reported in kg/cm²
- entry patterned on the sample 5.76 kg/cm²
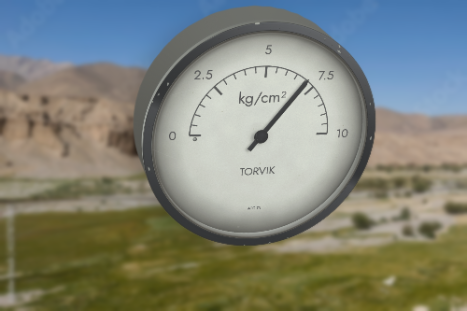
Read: 7 kg/cm²
